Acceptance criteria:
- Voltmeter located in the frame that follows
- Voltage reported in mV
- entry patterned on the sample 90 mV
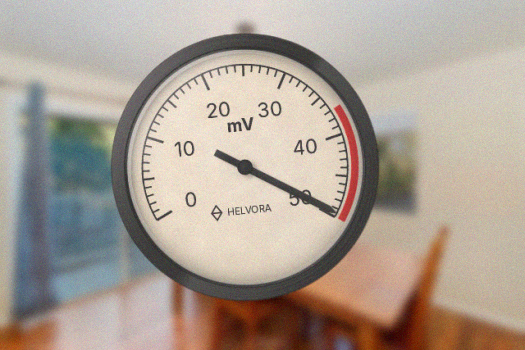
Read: 49.5 mV
